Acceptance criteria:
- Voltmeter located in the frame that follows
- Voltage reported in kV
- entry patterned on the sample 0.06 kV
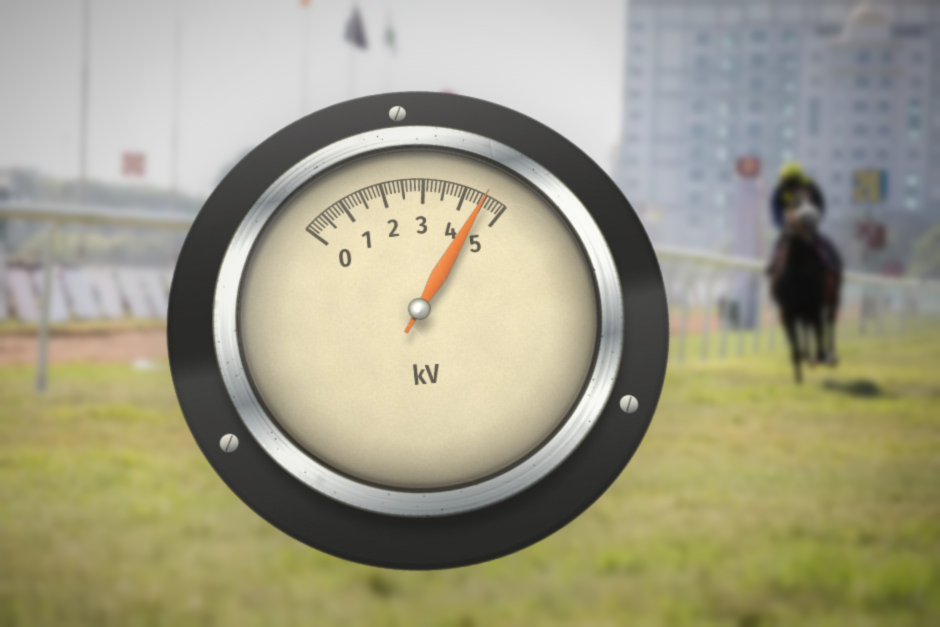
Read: 4.5 kV
